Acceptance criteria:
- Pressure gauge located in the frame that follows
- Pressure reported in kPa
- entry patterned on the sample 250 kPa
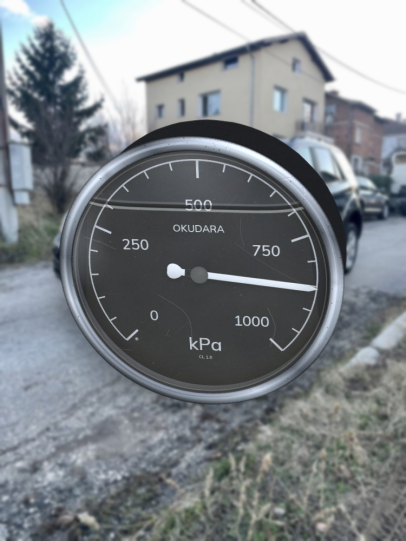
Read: 850 kPa
